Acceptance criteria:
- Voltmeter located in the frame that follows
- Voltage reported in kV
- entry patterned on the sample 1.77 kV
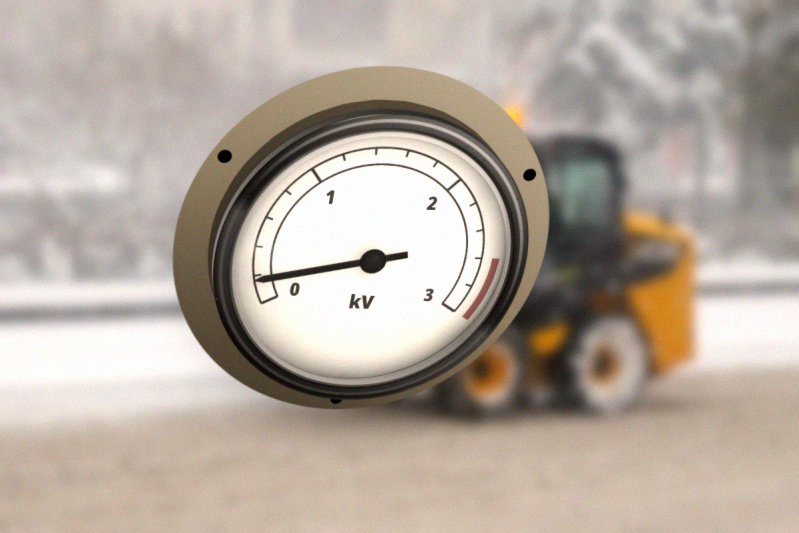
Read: 0.2 kV
